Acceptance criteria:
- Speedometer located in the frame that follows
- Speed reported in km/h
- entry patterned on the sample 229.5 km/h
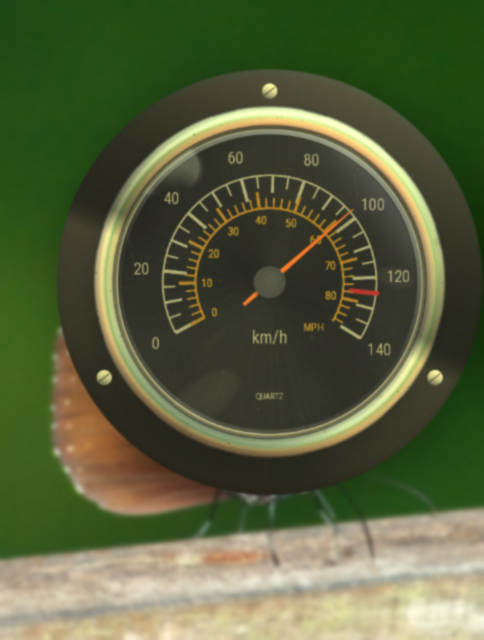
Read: 97.5 km/h
